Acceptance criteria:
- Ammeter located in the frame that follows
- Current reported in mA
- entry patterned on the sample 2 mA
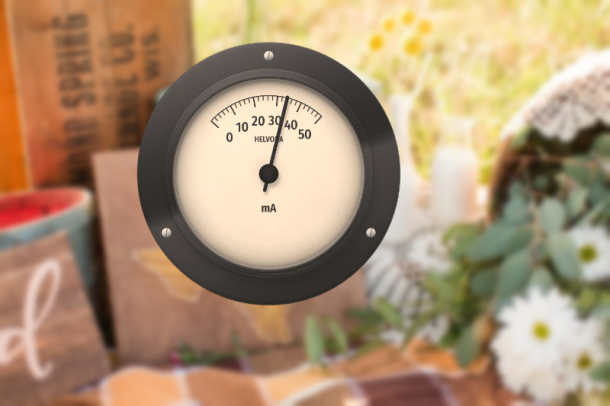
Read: 34 mA
